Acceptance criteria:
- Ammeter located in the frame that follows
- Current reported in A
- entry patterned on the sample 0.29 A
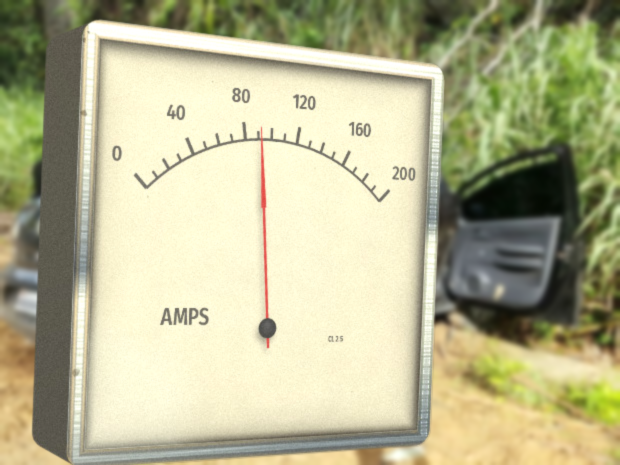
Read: 90 A
